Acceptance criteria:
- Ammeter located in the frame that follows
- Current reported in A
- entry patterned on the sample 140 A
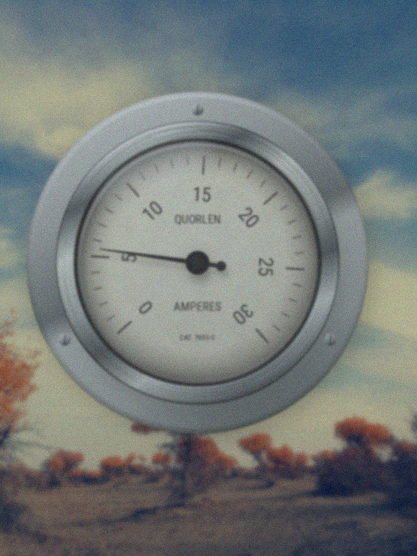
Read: 5.5 A
